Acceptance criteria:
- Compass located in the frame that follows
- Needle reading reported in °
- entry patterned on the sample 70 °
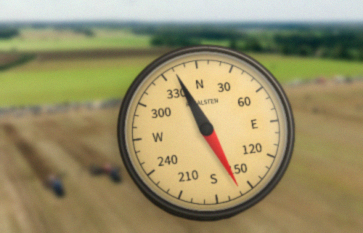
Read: 160 °
